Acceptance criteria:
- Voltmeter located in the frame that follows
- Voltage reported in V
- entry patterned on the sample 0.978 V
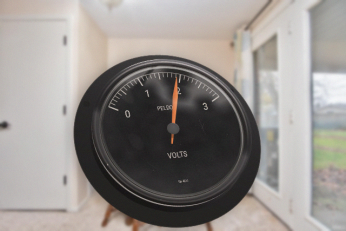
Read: 1.9 V
